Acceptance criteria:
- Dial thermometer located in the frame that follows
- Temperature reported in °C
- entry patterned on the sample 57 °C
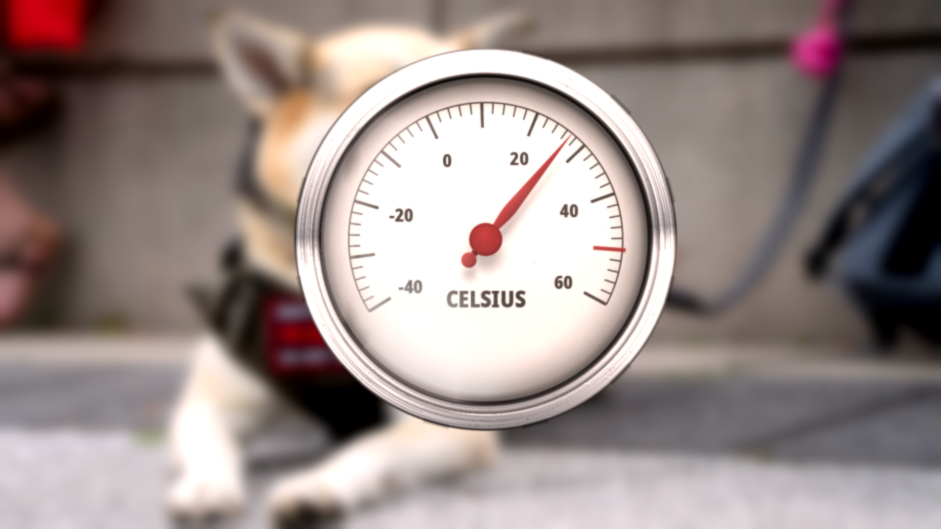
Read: 27 °C
